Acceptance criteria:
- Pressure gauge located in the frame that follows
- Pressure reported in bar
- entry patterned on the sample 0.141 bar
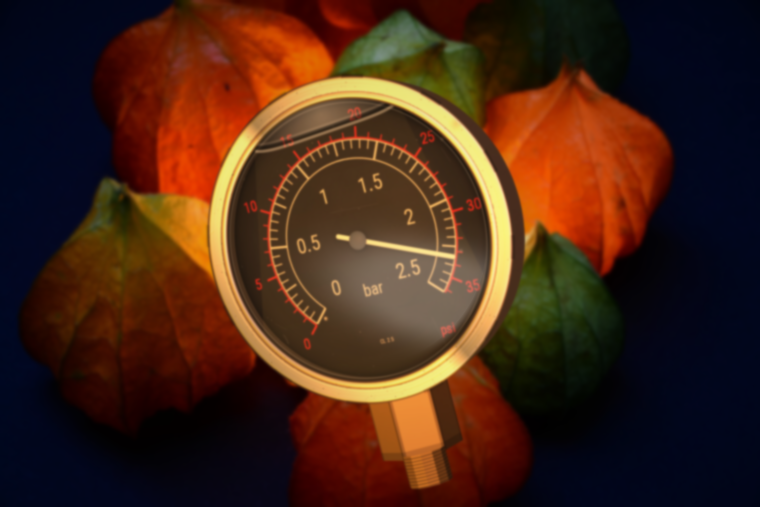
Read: 2.3 bar
